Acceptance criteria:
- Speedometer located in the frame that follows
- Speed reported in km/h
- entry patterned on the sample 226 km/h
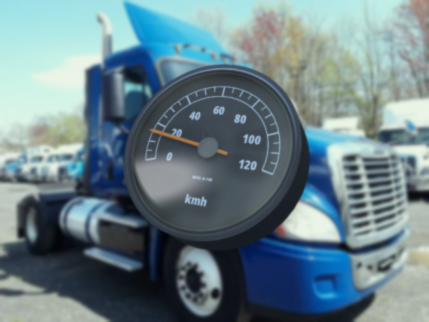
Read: 15 km/h
